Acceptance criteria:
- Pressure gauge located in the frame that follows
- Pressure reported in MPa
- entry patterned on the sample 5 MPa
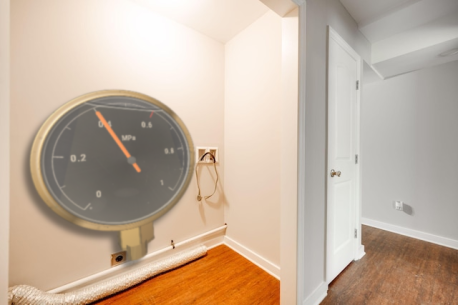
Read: 0.4 MPa
